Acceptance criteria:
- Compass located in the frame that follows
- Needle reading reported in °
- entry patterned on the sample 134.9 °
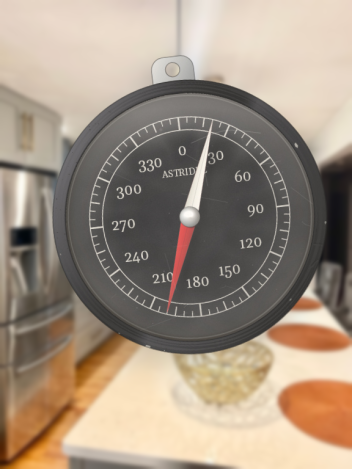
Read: 200 °
